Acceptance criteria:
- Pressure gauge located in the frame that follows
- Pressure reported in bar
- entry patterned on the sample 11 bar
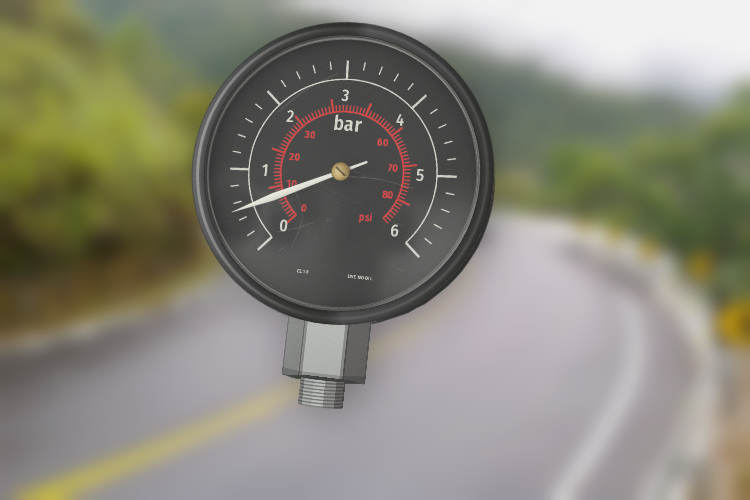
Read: 0.5 bar
